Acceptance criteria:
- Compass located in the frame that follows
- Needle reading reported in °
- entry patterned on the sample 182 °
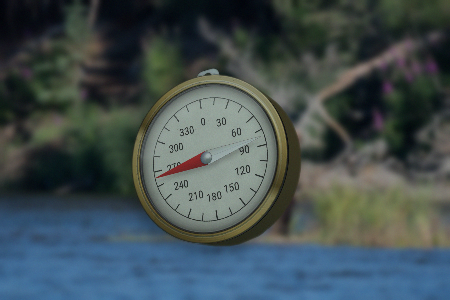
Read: 262.5 °
